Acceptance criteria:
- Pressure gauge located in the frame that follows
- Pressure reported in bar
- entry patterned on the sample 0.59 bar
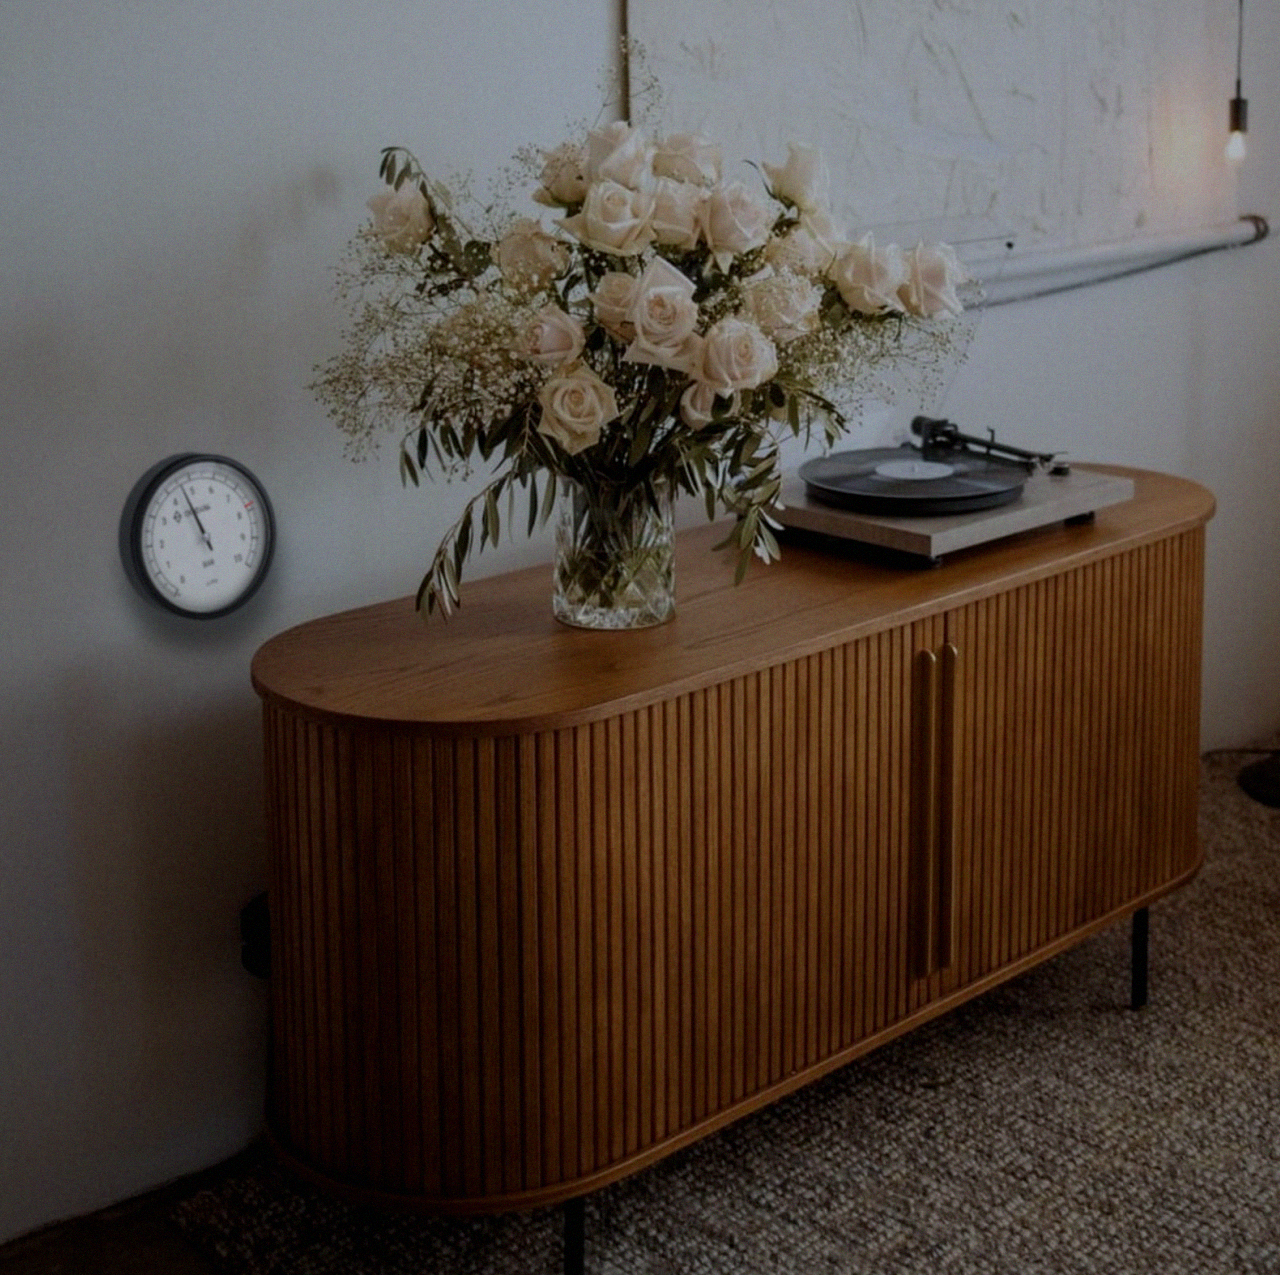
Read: 4.5 bar
